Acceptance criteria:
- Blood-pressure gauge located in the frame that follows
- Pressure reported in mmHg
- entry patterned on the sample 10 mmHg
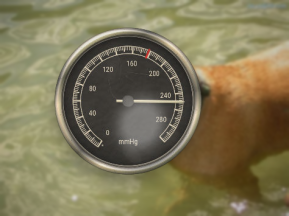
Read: 250 mmHg
